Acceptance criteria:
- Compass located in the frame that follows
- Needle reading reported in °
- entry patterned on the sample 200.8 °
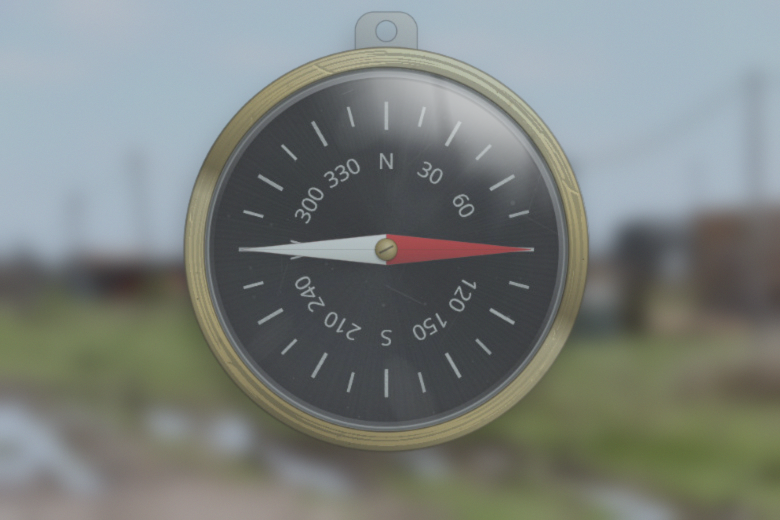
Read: 90 °
